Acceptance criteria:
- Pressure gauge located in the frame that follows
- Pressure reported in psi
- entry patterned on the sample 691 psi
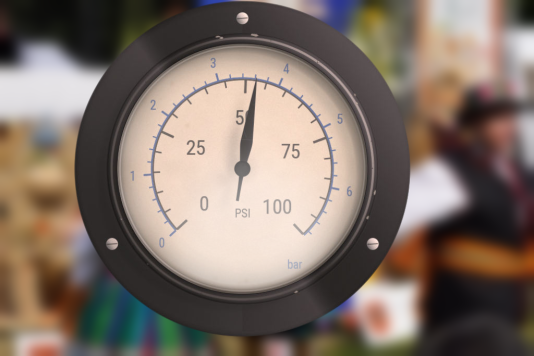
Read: 52.5 psi
